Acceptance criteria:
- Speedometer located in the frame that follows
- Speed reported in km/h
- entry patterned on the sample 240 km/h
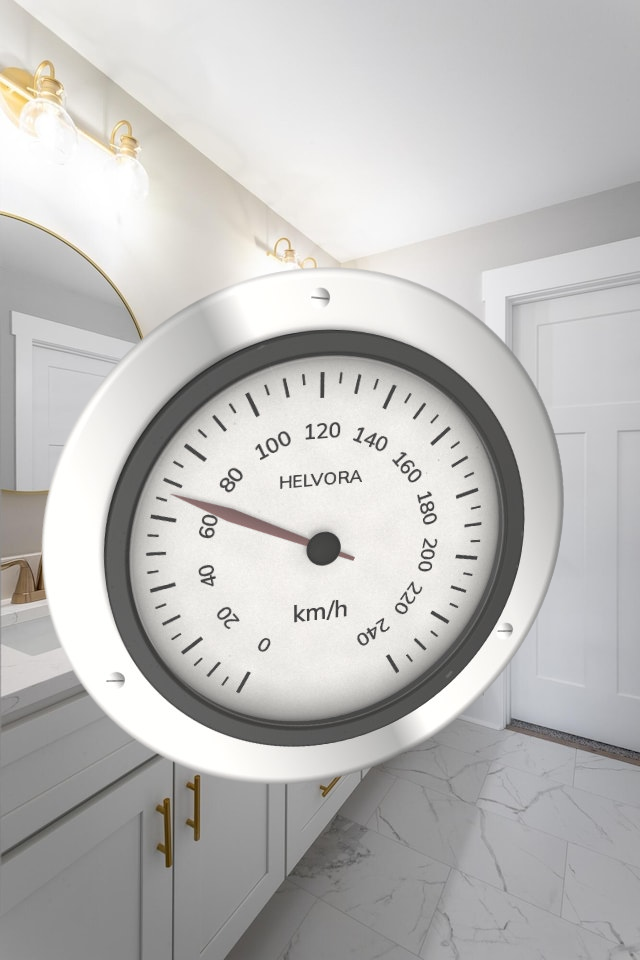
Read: 67.5 km/h
